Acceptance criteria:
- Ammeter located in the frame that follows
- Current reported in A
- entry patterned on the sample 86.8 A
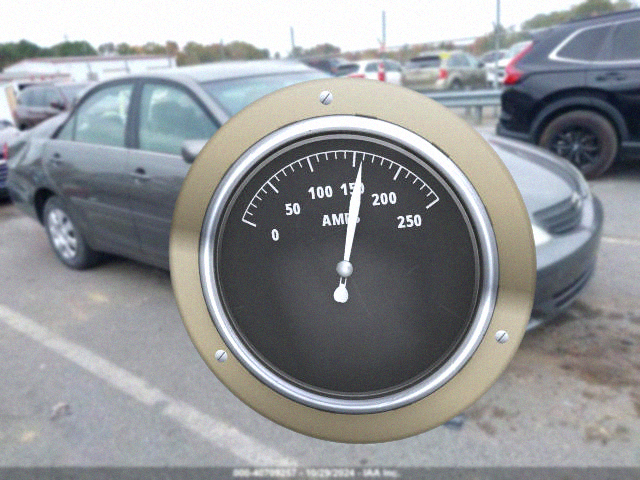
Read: 160 A
